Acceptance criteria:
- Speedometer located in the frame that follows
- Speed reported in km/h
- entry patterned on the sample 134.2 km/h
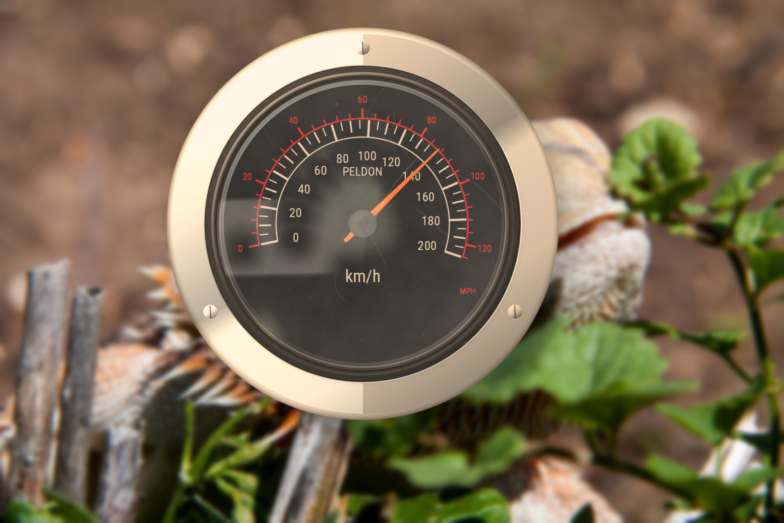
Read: 140 km/h
